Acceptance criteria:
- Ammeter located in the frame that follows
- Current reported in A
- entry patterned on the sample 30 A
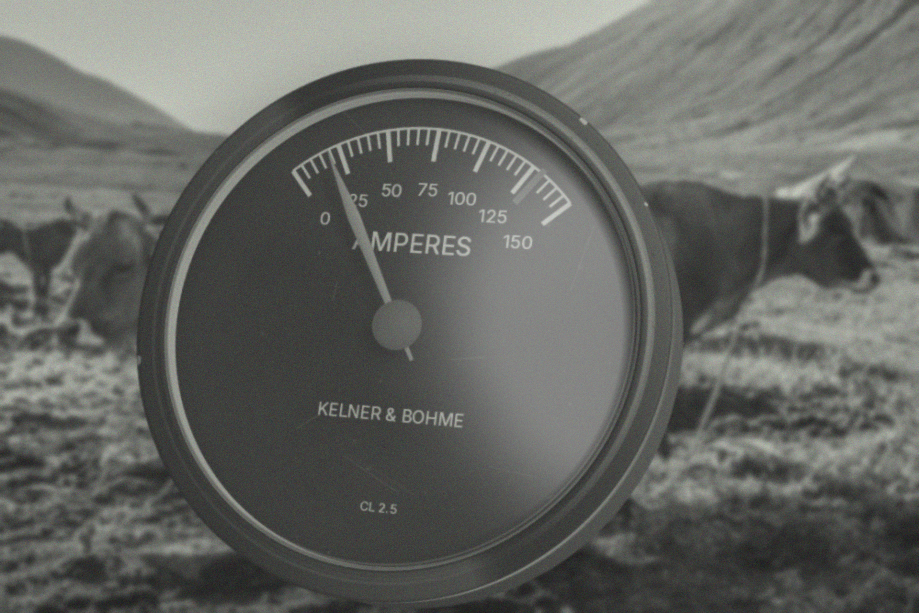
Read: 20 A
